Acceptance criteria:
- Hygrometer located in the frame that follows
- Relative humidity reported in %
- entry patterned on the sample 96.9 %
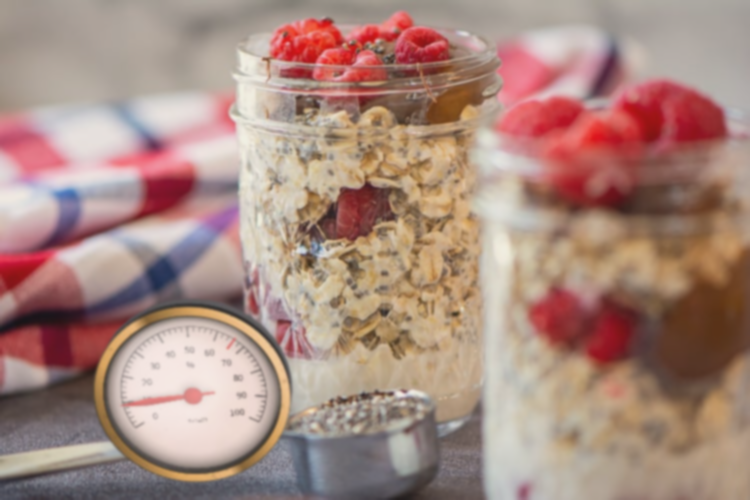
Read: 10 %
